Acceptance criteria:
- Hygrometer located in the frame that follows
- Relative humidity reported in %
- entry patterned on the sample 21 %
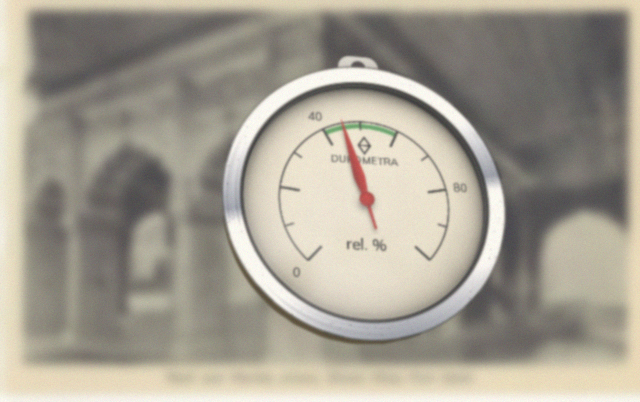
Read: 45 %
